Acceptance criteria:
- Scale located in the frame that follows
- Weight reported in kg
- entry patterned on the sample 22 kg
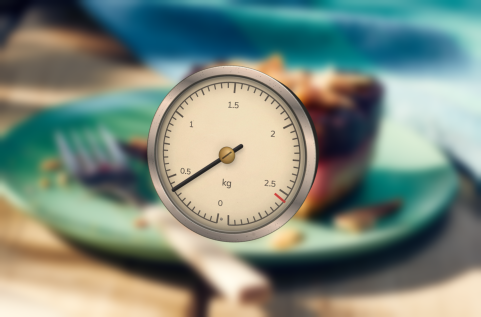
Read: 0.4 kg
